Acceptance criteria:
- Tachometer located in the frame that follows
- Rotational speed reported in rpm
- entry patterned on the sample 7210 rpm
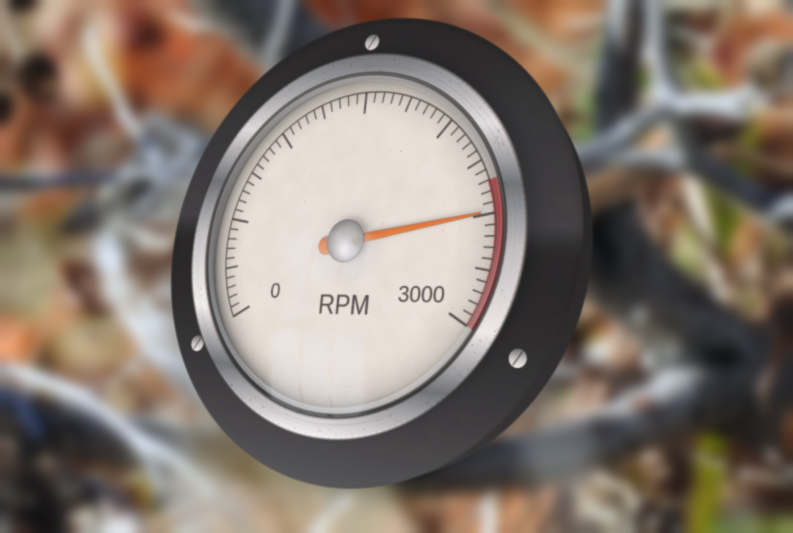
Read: 2500 rpm
